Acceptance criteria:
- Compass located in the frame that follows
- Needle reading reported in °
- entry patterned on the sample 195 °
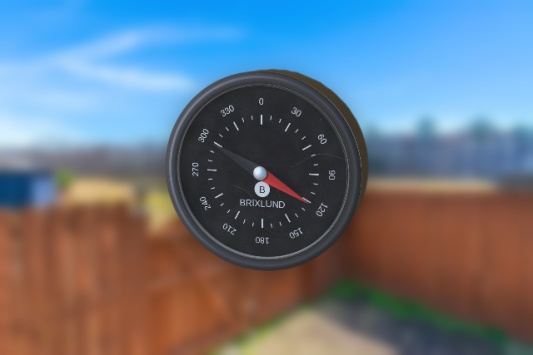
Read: 120 °
